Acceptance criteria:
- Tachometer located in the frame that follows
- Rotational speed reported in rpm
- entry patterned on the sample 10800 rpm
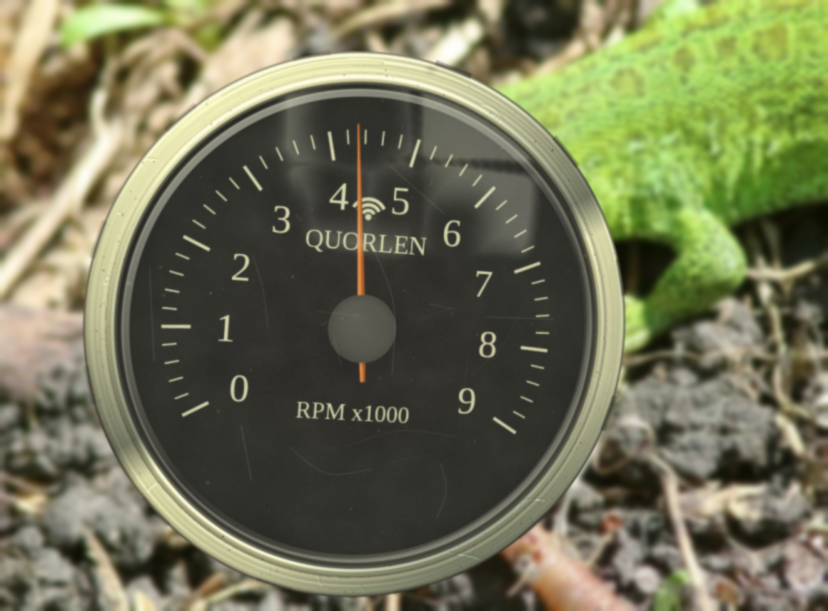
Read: 4300 rpm
